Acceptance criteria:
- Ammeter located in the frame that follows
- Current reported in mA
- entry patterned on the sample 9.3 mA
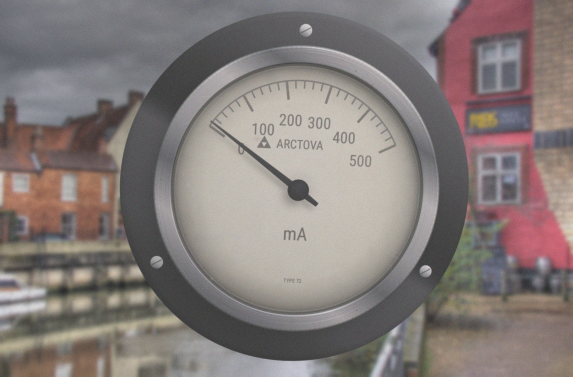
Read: 10 mA
